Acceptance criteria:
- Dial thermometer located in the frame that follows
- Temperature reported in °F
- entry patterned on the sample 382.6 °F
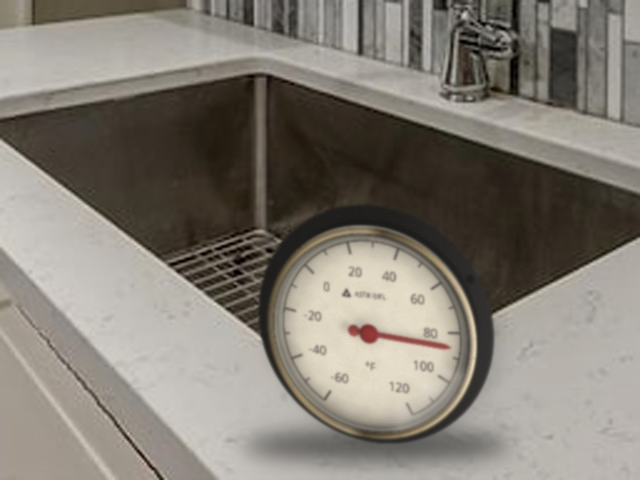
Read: 85 °F
